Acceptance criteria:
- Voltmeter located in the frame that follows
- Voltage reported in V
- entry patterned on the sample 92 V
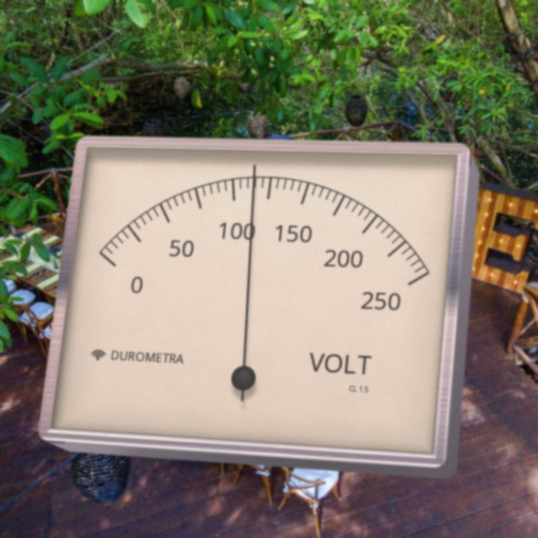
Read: 115 V
